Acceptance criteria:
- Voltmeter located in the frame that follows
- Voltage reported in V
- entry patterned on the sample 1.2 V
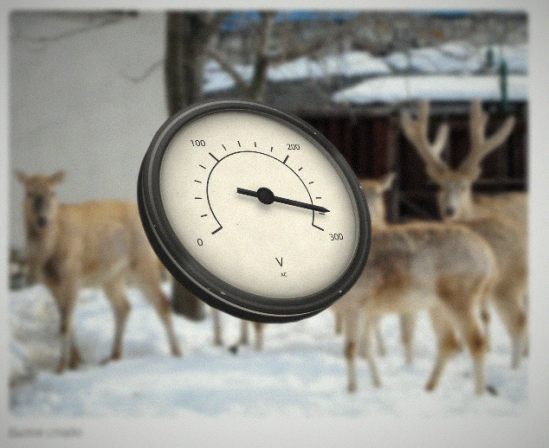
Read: 280 V
